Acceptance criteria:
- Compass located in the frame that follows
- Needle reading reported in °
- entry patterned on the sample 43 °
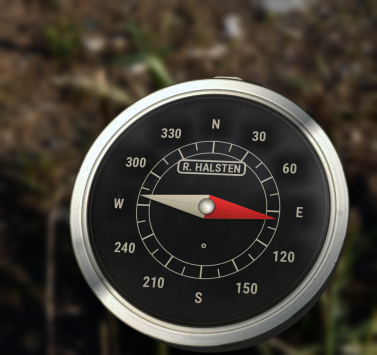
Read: 97.5 °
